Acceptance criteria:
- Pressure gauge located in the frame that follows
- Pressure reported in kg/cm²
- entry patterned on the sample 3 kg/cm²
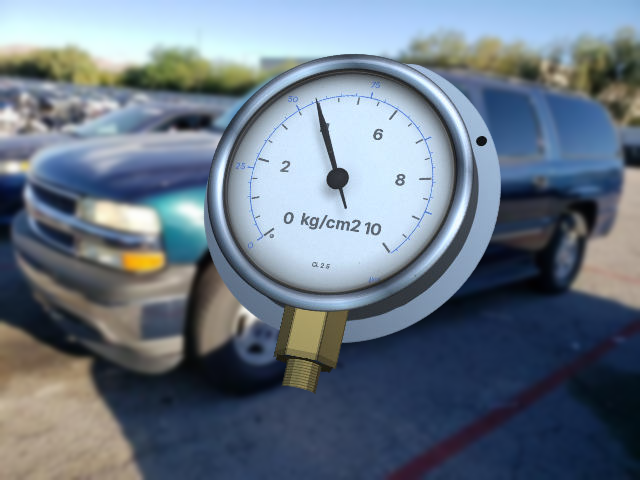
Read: 4 kg/cm²
